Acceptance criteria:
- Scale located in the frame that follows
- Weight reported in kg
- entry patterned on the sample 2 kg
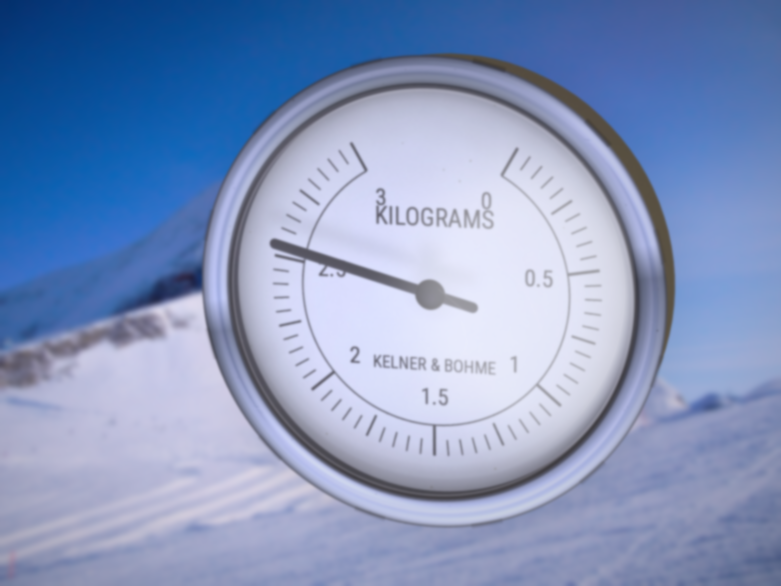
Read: 2.55 kg
